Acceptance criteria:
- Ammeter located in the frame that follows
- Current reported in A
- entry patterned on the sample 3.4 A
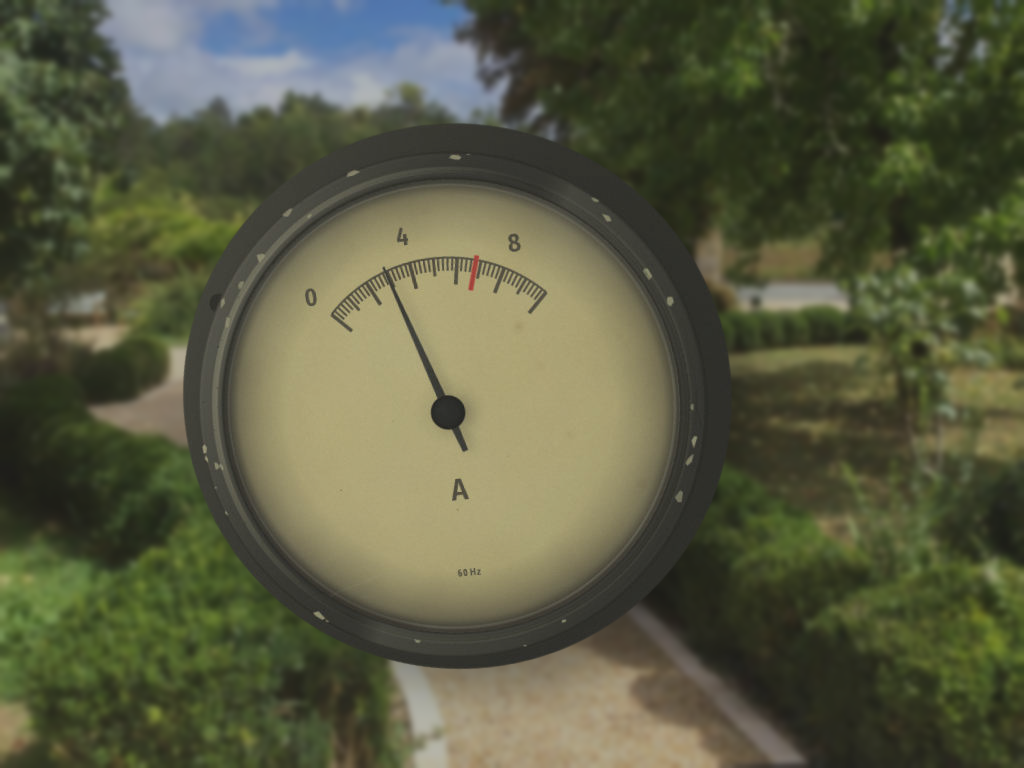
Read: 3 A
